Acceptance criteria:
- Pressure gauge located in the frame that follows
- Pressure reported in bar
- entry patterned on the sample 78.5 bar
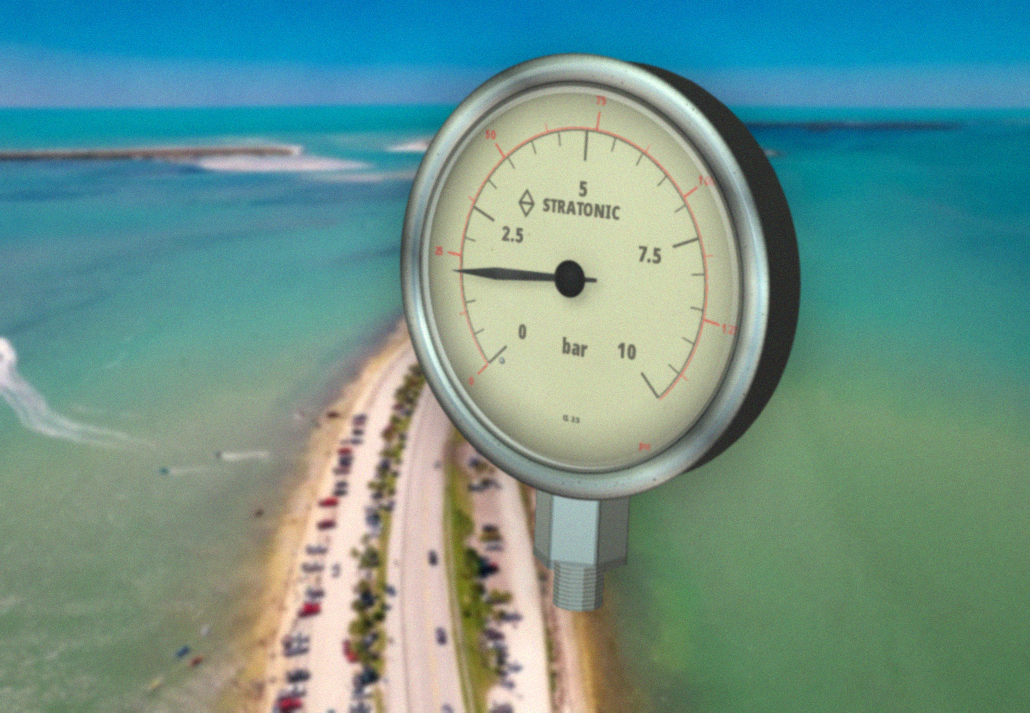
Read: 1.5 bar
